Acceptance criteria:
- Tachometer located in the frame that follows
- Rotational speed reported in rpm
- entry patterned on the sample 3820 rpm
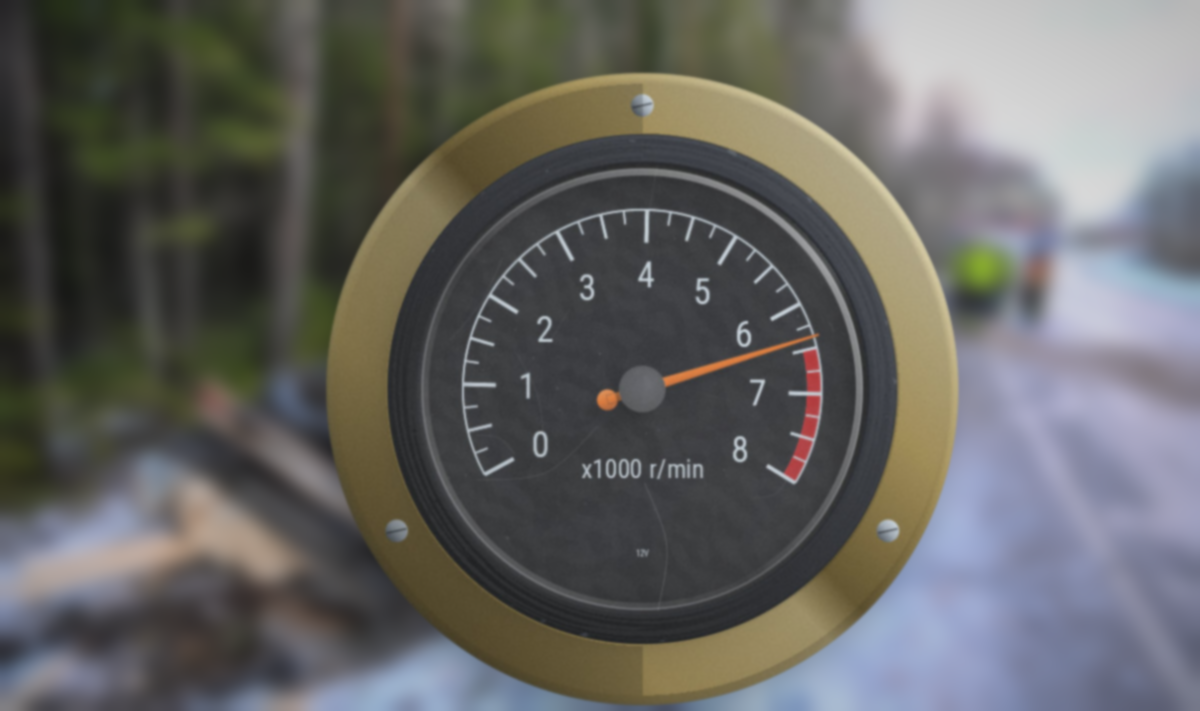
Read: 6375 rpm
